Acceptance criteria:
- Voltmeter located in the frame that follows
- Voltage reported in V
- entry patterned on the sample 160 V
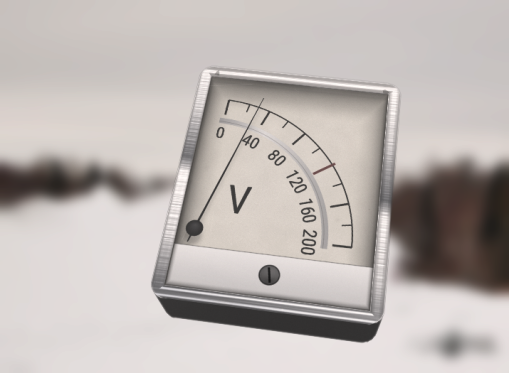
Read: 30 V
